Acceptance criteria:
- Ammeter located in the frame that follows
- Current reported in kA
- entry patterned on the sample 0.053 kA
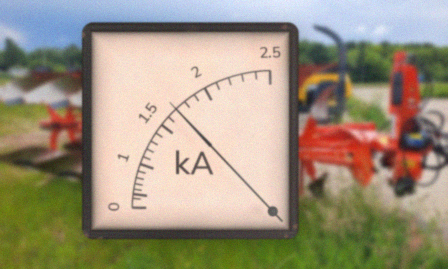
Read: 1.7 kA
